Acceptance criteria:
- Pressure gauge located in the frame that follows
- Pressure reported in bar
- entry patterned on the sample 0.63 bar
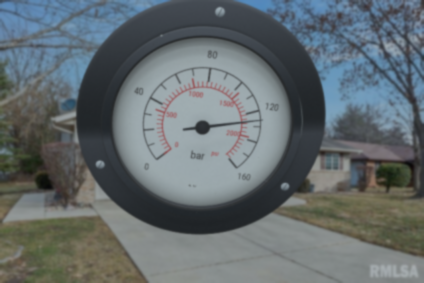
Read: 125 bar
